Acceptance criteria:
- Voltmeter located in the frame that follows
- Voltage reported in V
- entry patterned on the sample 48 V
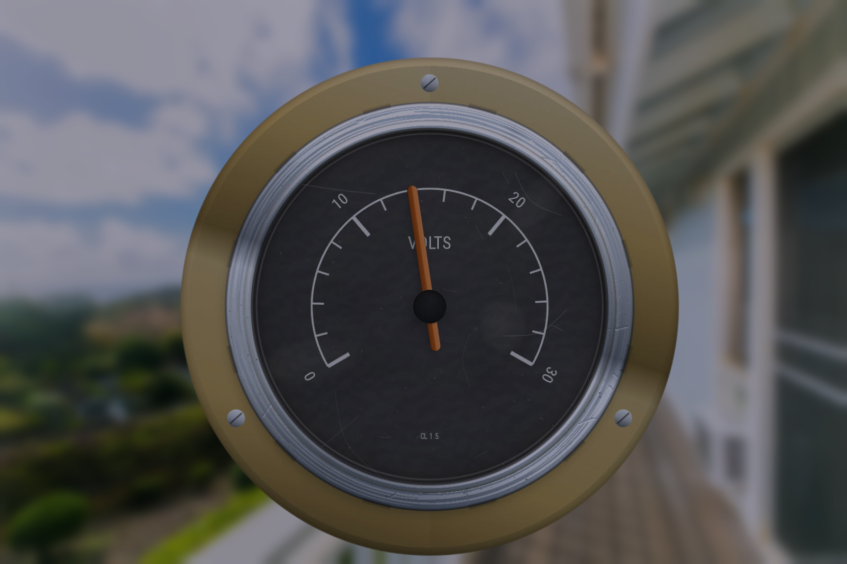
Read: 14 V
